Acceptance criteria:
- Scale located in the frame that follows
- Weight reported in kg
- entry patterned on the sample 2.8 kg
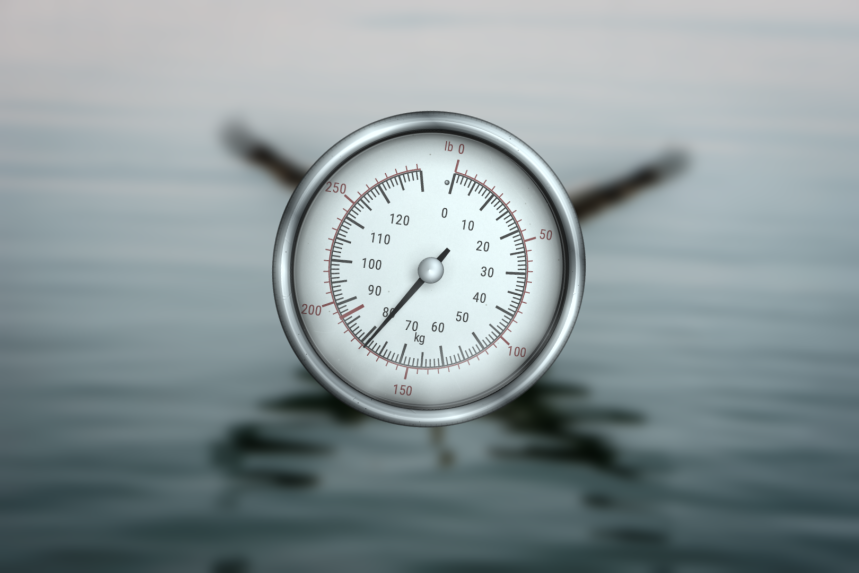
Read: 79 kg
